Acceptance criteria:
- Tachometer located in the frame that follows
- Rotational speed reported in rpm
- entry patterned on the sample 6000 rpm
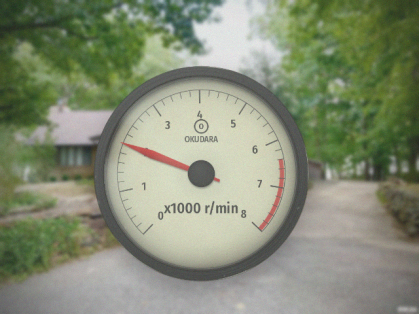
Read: 2000 rpm
